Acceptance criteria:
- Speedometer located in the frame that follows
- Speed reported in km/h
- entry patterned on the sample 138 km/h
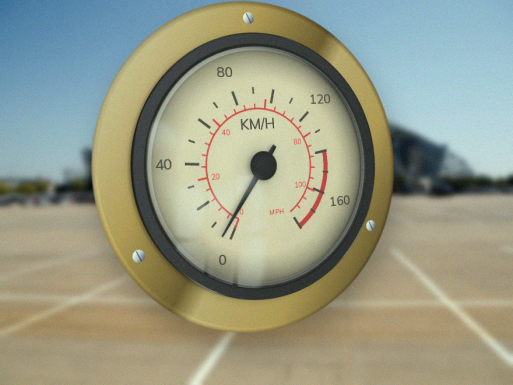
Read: 5 km/h
